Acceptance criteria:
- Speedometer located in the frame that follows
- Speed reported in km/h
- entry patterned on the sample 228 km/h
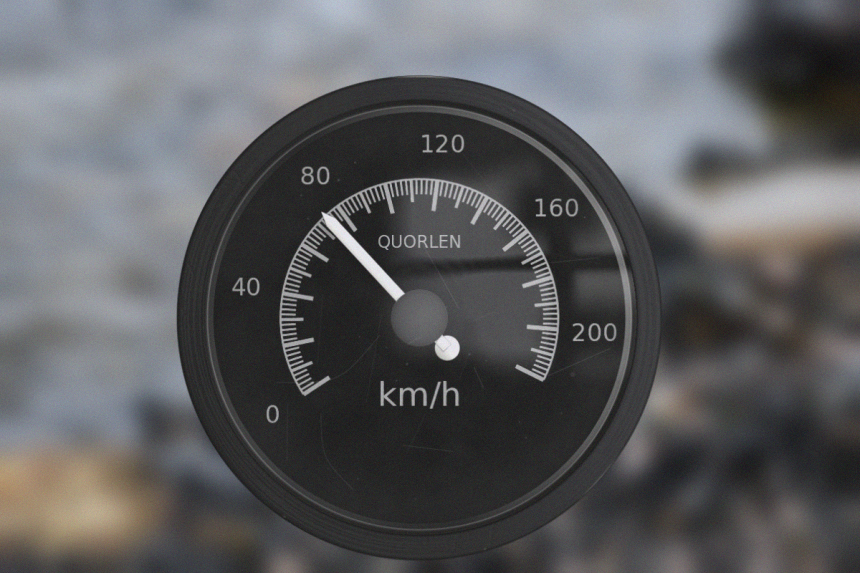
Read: 74 km/h
